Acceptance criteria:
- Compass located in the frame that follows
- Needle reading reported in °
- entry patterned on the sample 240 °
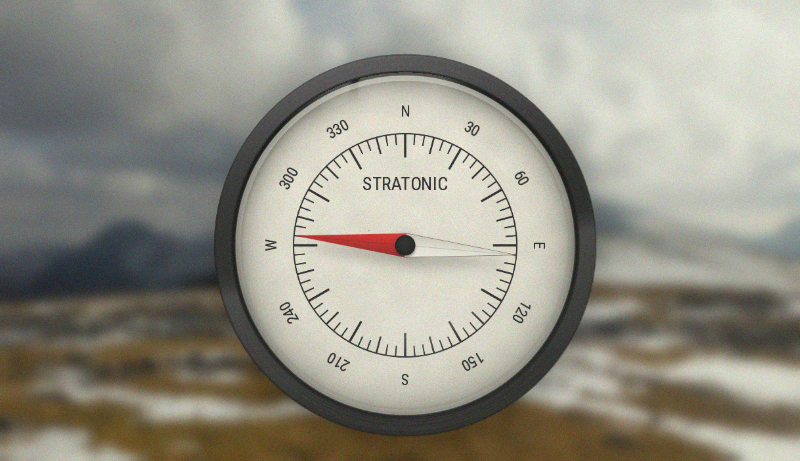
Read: 275 °
